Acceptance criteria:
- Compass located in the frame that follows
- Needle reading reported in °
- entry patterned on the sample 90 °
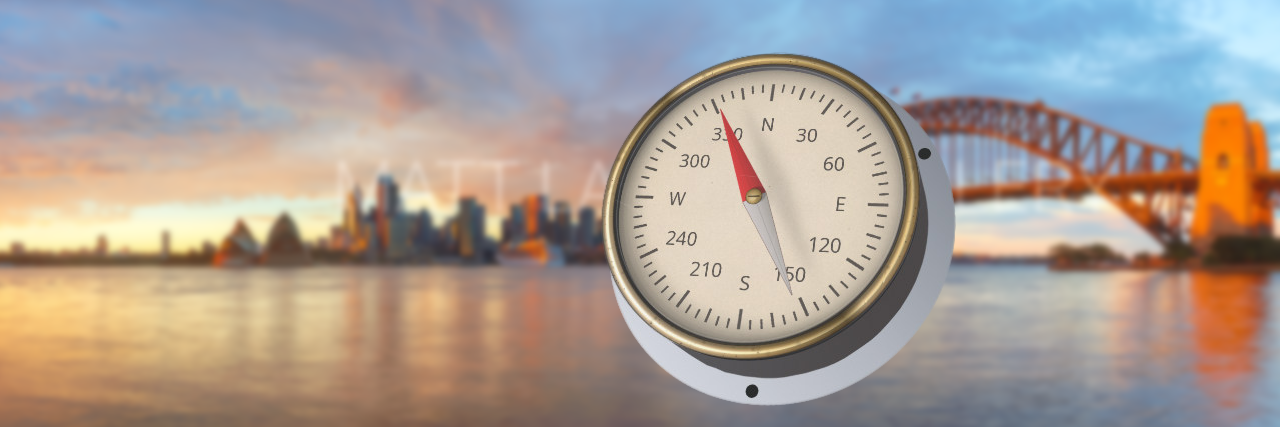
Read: 332.5 °
